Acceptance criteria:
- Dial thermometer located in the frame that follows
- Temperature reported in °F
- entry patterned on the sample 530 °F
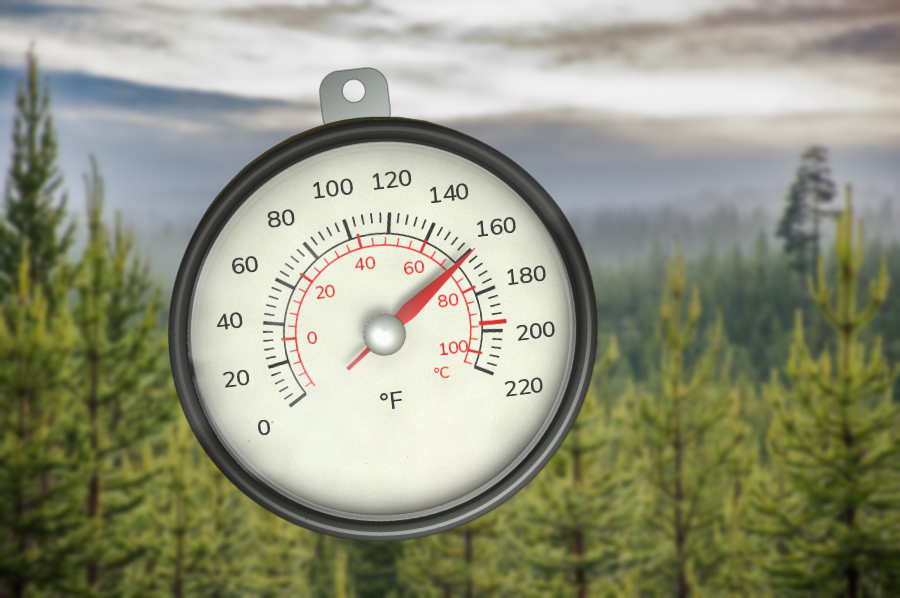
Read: 160 °F
